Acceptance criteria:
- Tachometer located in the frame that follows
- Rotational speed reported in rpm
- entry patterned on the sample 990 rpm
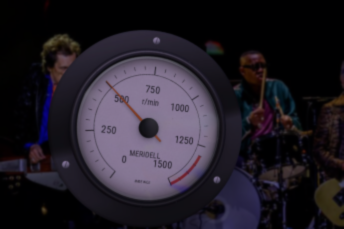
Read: 500 rpm
